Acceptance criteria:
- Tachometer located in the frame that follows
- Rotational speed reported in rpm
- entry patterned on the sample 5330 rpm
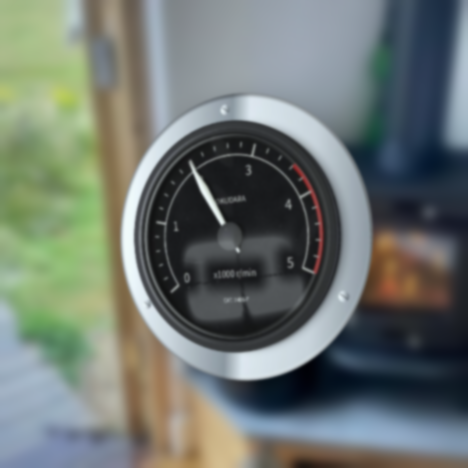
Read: 2000 rpm
